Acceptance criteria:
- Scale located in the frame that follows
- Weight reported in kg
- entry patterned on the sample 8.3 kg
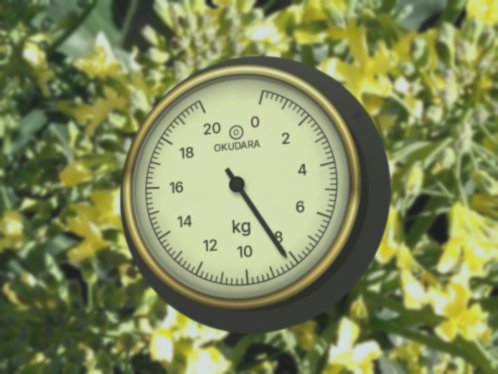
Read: 8.2 kg
